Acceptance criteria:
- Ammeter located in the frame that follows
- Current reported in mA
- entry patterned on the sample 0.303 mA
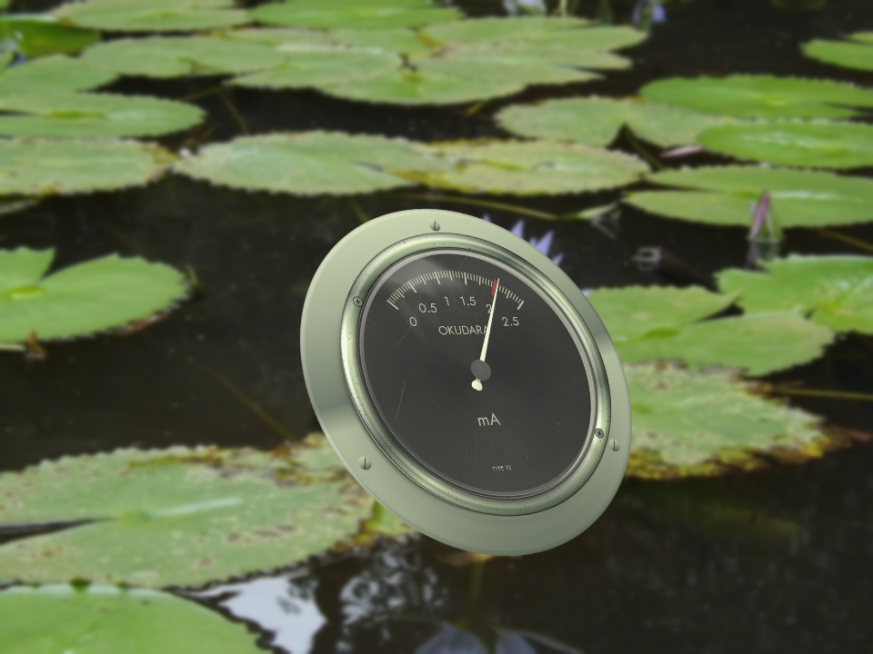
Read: 2 mA
